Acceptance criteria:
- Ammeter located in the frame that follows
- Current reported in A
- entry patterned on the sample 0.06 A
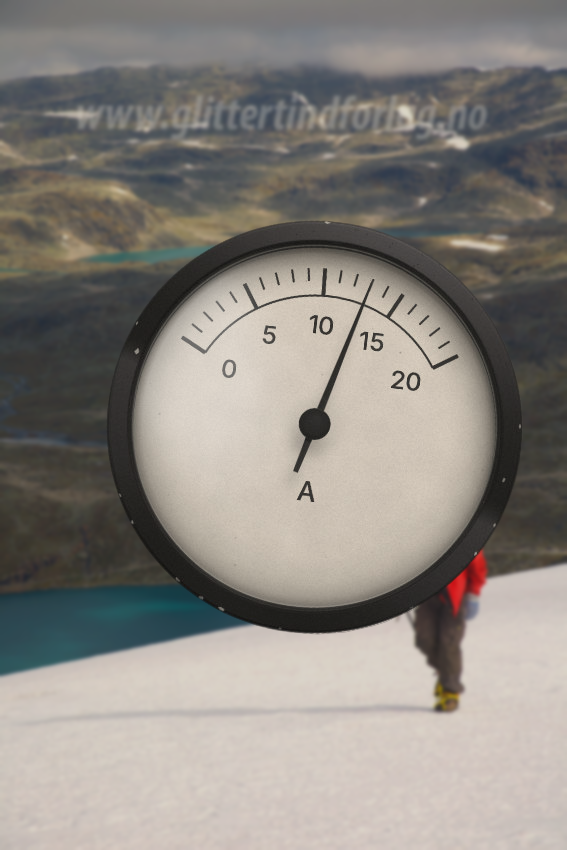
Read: 13 A
